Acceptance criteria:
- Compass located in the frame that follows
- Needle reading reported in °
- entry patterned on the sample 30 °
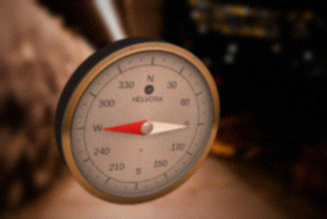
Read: 270 °
